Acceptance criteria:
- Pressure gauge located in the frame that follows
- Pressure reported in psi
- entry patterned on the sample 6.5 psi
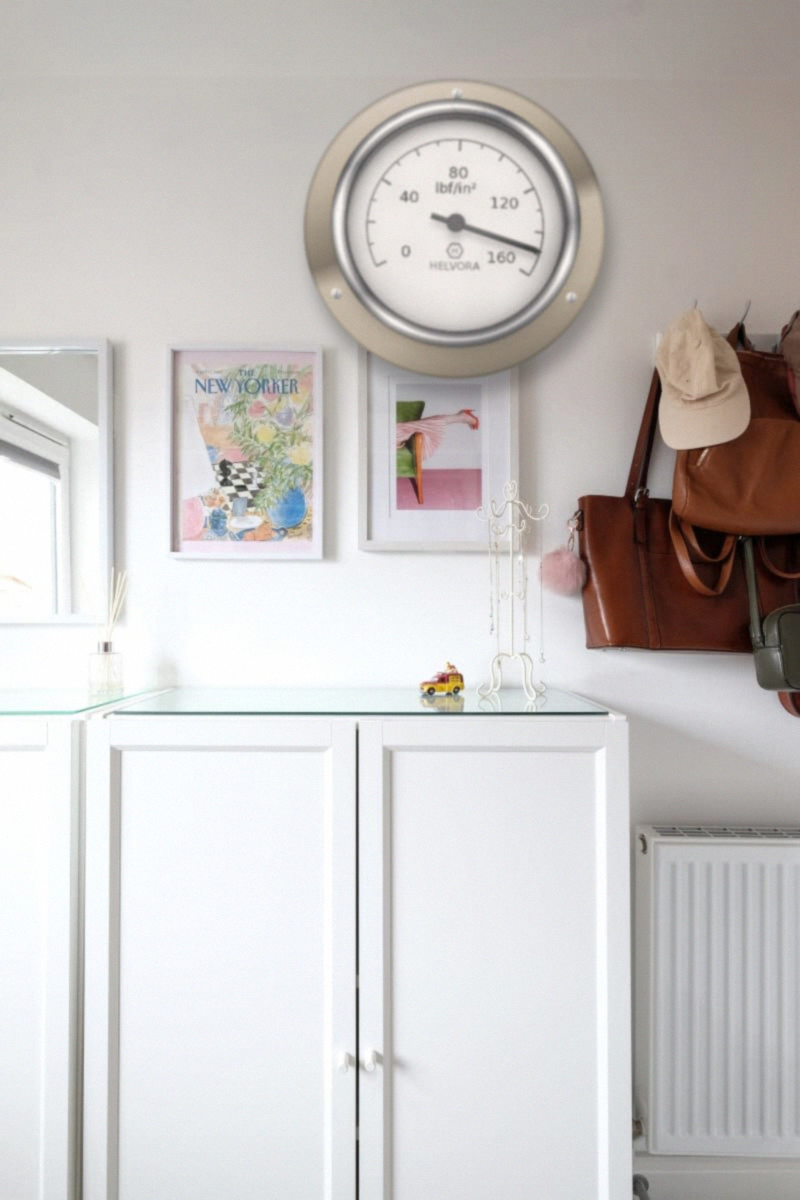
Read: 150 psi
